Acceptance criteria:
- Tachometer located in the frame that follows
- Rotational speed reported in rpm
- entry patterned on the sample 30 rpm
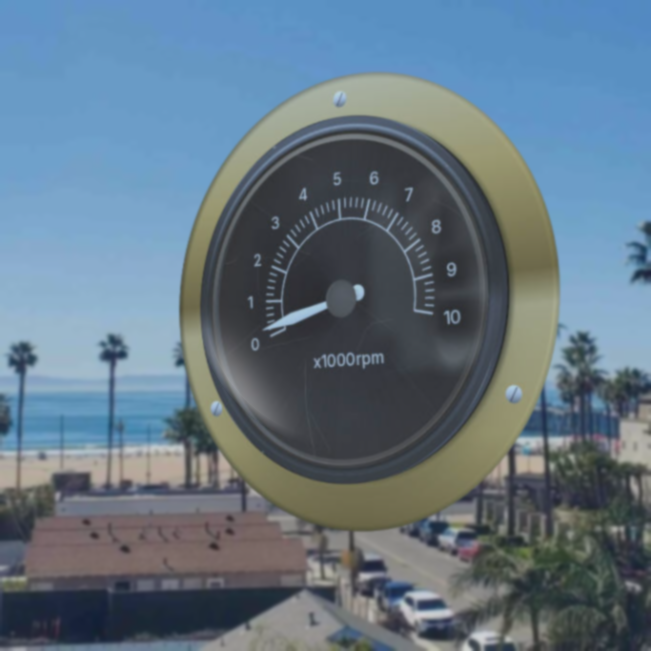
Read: 200 rpm
